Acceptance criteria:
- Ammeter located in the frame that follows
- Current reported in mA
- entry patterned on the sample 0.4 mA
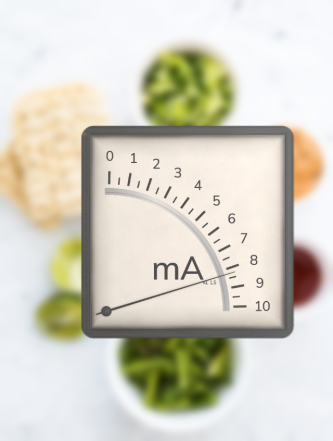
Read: 8.25 mA
